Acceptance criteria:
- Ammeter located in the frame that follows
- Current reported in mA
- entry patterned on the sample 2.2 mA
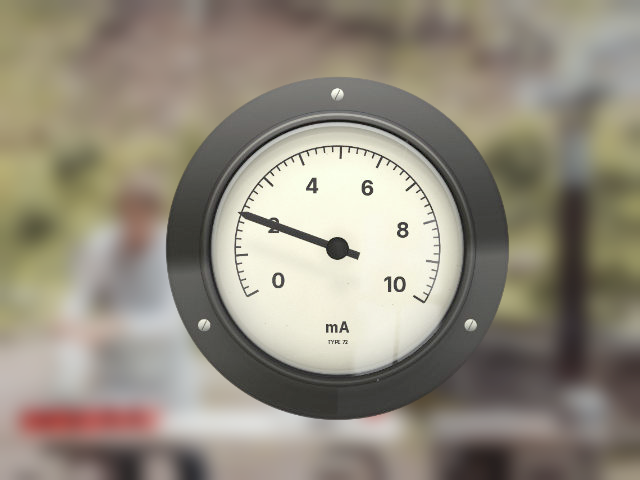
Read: 2 mA
